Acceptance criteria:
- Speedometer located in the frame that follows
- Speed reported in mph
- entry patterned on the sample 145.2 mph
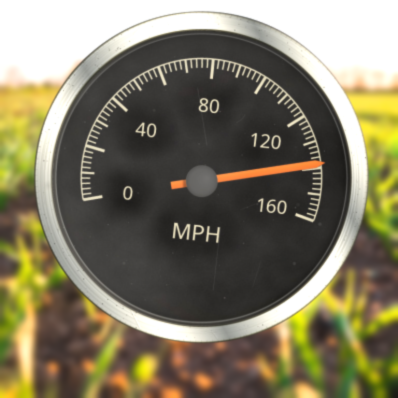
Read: 138 mph
